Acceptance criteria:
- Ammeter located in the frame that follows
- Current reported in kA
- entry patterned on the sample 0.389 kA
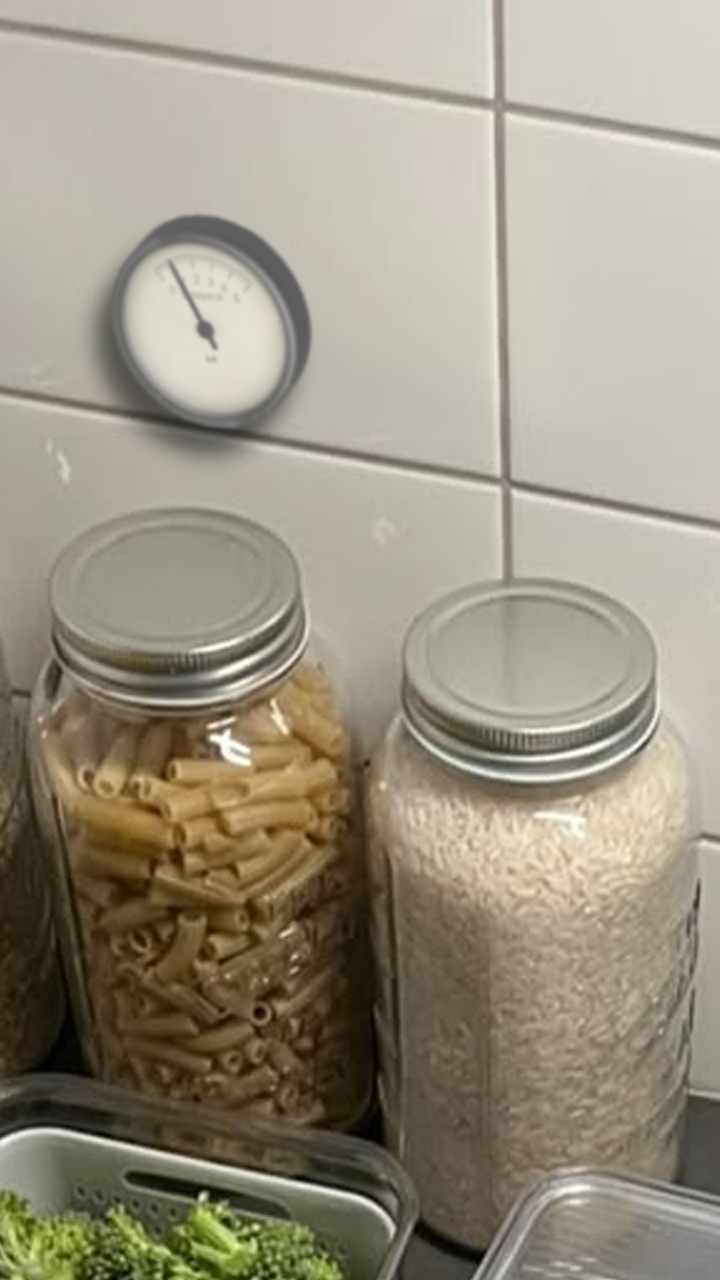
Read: 1 kA
